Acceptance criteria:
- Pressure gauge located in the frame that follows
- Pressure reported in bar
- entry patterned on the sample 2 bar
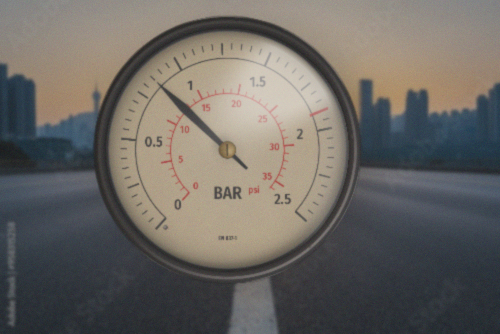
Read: 0.85 bar
